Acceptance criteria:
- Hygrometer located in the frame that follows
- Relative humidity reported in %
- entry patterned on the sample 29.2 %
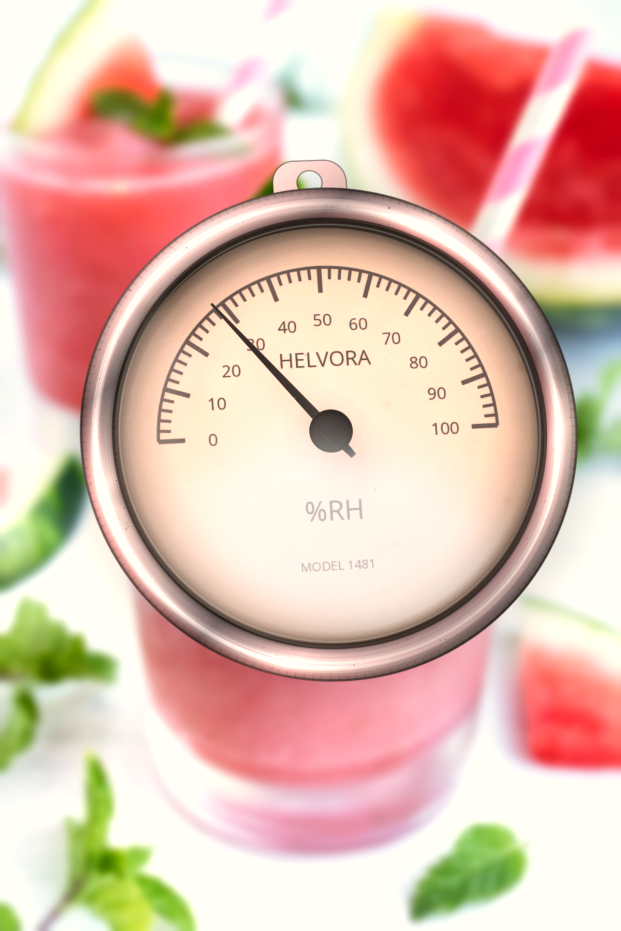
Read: 28 %
